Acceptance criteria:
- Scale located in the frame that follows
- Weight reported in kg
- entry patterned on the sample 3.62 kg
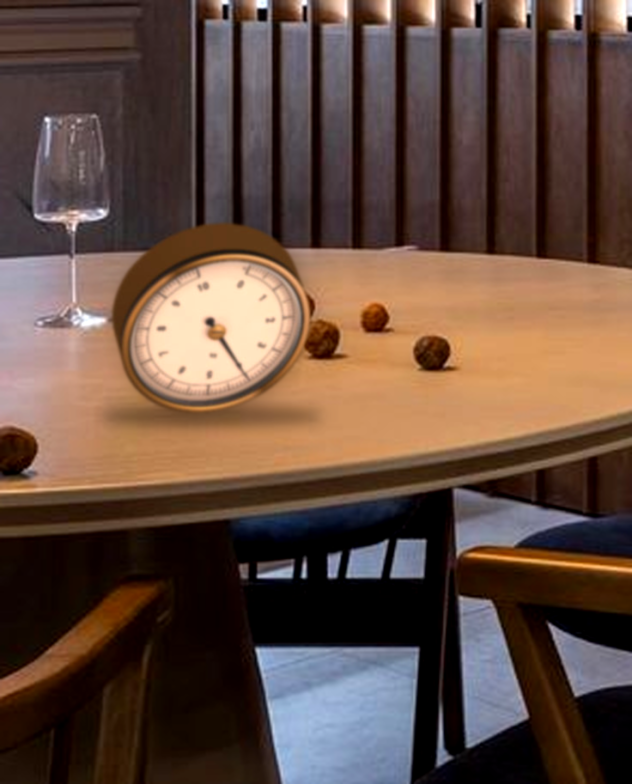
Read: 4 kg
